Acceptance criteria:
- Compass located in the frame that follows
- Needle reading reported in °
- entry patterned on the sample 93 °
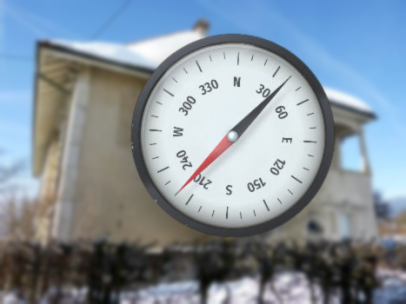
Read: 220 °
